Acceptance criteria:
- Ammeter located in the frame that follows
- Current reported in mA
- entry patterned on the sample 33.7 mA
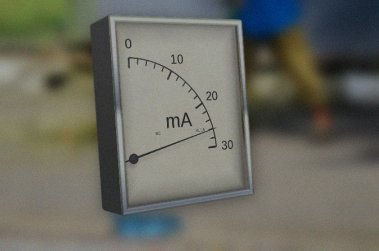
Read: 26 mA
